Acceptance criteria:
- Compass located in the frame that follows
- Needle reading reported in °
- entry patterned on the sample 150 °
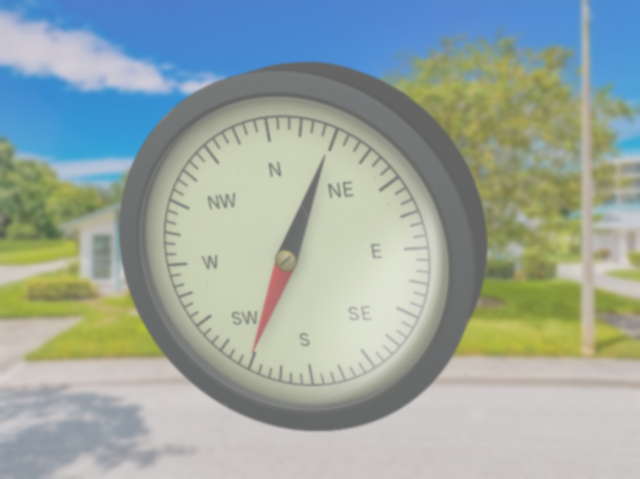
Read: 210 °
